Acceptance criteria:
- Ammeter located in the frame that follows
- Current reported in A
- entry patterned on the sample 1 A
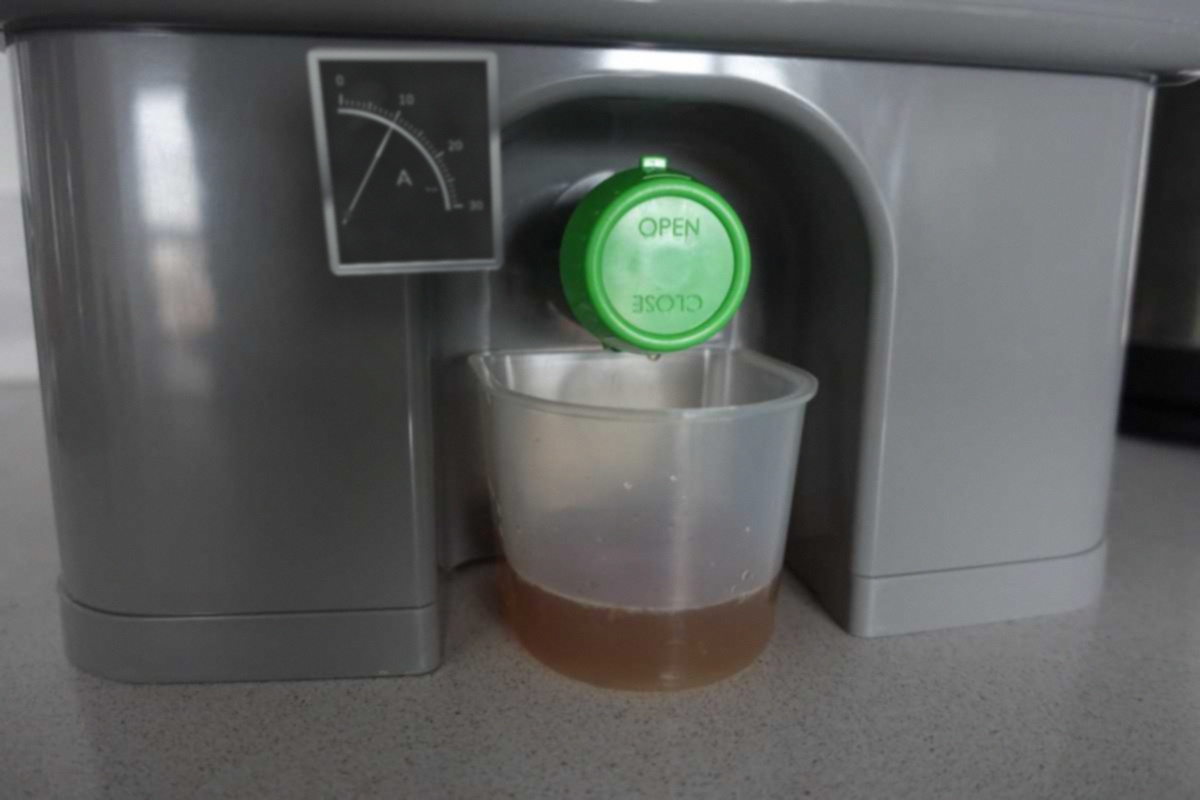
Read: 10 A
